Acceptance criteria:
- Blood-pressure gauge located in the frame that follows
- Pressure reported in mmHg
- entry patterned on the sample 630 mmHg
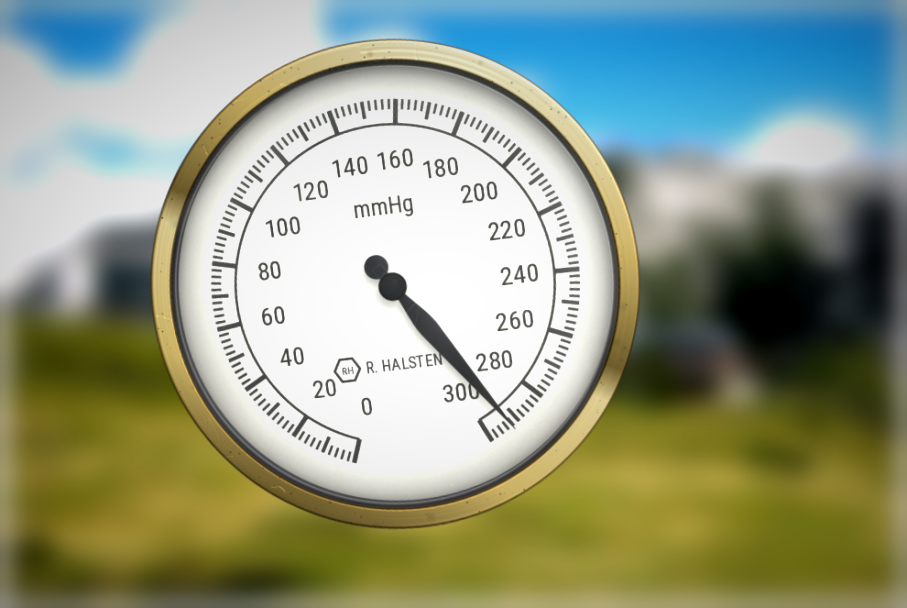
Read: 292 mmHg
